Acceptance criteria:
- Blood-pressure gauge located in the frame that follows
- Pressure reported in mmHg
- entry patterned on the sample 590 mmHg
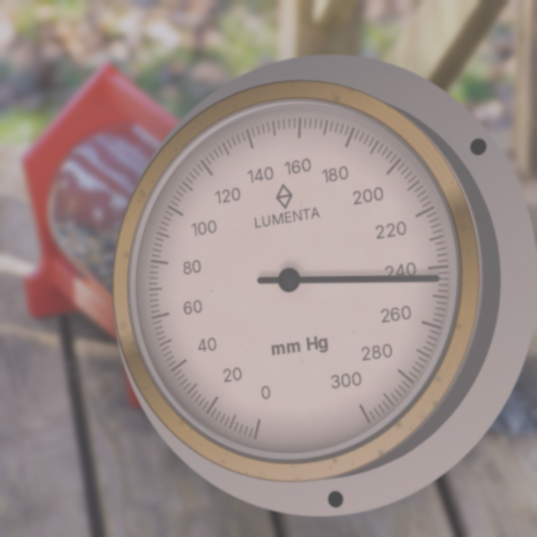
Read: 244 mmHg
